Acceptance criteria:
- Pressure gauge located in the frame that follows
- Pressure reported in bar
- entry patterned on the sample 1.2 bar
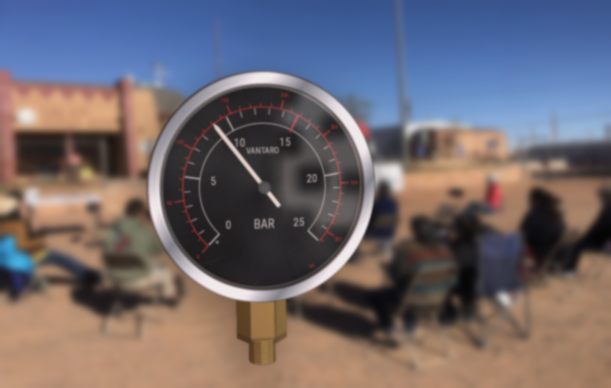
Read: 9 bar
